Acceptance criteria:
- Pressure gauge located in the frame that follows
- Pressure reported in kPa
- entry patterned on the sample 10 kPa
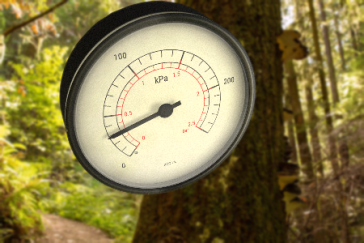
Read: 30 kPa
